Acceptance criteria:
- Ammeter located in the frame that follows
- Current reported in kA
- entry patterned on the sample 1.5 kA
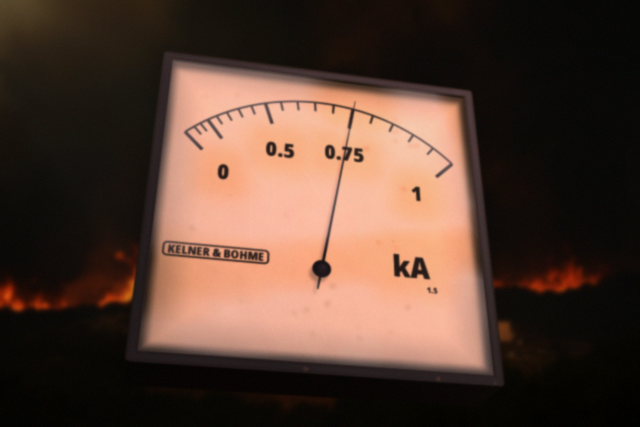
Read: 0.75 kA
